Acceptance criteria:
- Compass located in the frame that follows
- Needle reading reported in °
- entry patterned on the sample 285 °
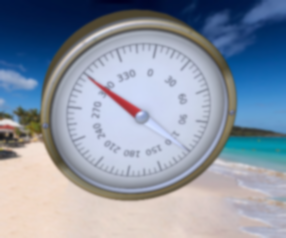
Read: 300 °
